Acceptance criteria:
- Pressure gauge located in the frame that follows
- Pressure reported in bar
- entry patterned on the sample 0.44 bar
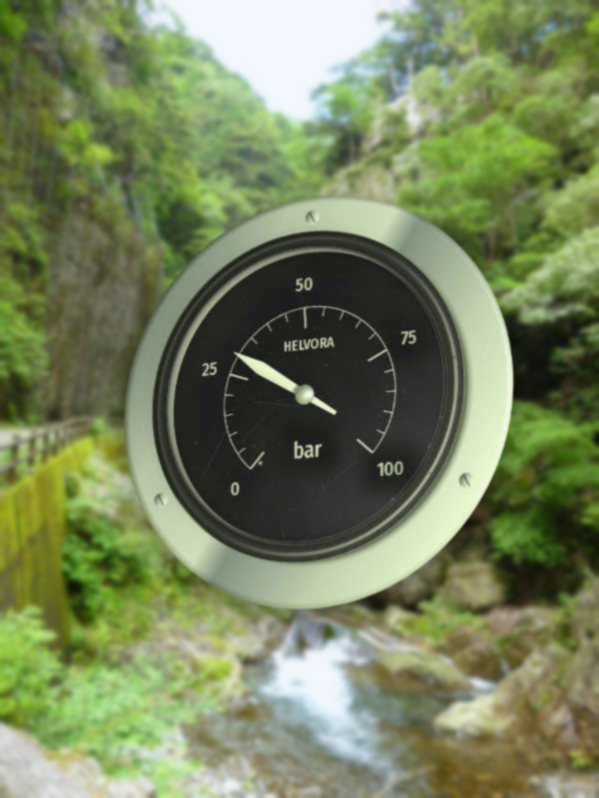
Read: 30 bar
